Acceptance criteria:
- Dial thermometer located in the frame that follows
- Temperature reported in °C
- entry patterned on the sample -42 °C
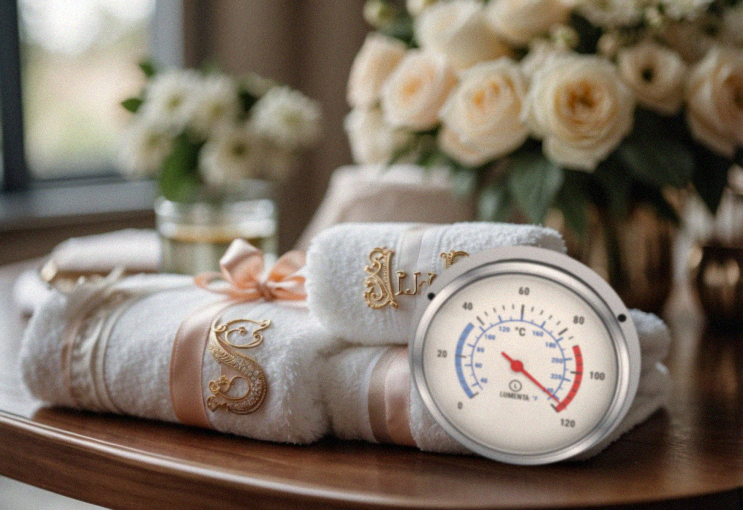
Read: 116 °C
